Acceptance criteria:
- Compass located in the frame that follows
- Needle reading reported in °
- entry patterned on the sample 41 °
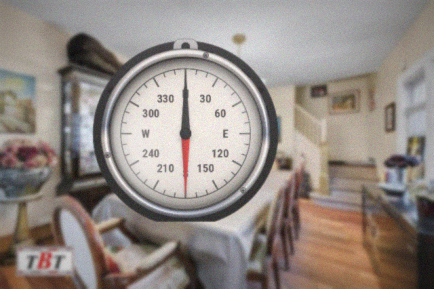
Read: 180 °
